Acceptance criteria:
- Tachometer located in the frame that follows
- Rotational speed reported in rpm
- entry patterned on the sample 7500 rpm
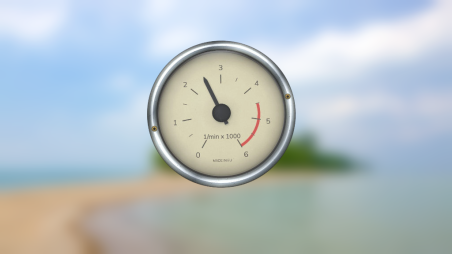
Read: 2500 rpm
